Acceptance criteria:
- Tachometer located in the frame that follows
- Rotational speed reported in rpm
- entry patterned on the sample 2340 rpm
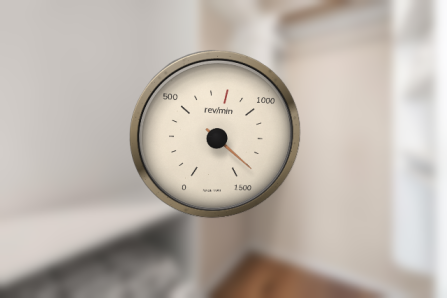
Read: 1400 rpm
